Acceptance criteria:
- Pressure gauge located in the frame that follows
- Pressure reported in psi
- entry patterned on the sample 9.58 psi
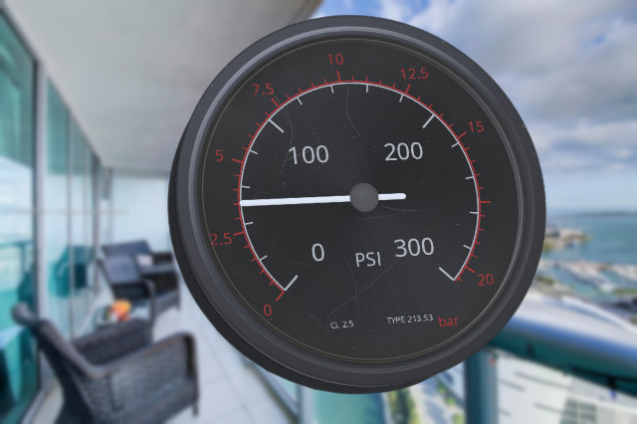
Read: 50 psi
